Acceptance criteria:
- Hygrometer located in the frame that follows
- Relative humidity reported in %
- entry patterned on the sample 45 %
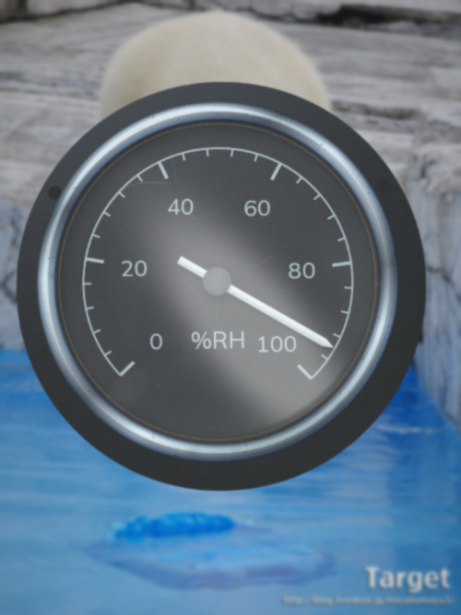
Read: 94 %
